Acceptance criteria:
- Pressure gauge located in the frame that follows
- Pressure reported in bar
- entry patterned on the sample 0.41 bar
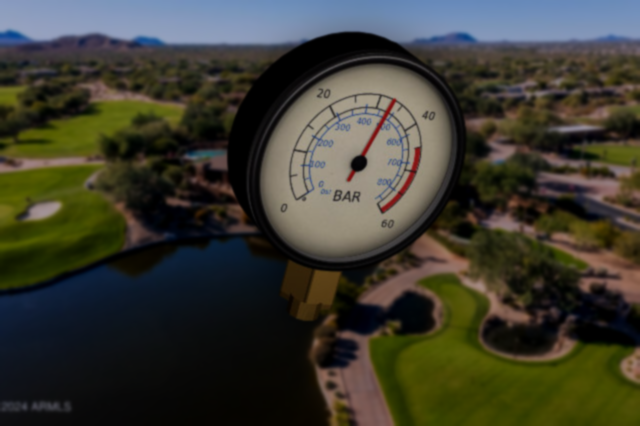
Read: 32.5 bar
